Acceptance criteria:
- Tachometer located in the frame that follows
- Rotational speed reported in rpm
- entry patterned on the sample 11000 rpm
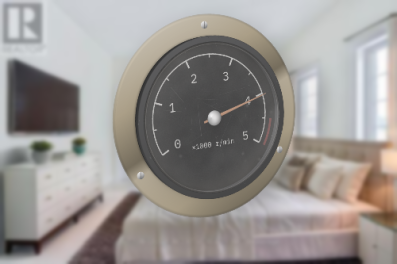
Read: 4000 rpm
